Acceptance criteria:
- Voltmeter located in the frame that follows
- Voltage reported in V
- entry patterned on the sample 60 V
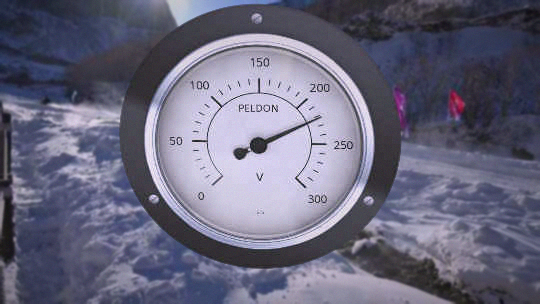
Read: 220 V
